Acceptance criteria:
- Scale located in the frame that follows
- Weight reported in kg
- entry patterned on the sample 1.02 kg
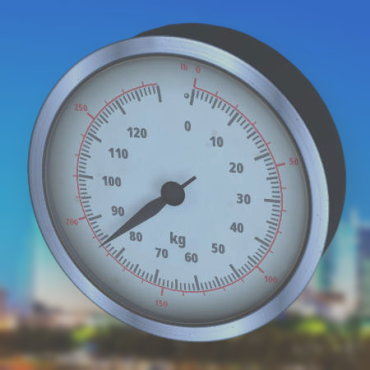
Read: 84 kg
